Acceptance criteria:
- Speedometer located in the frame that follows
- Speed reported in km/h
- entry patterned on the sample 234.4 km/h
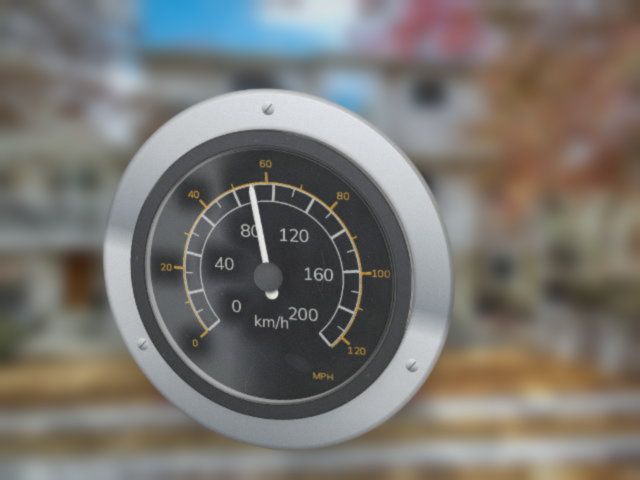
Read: 90 km/h
